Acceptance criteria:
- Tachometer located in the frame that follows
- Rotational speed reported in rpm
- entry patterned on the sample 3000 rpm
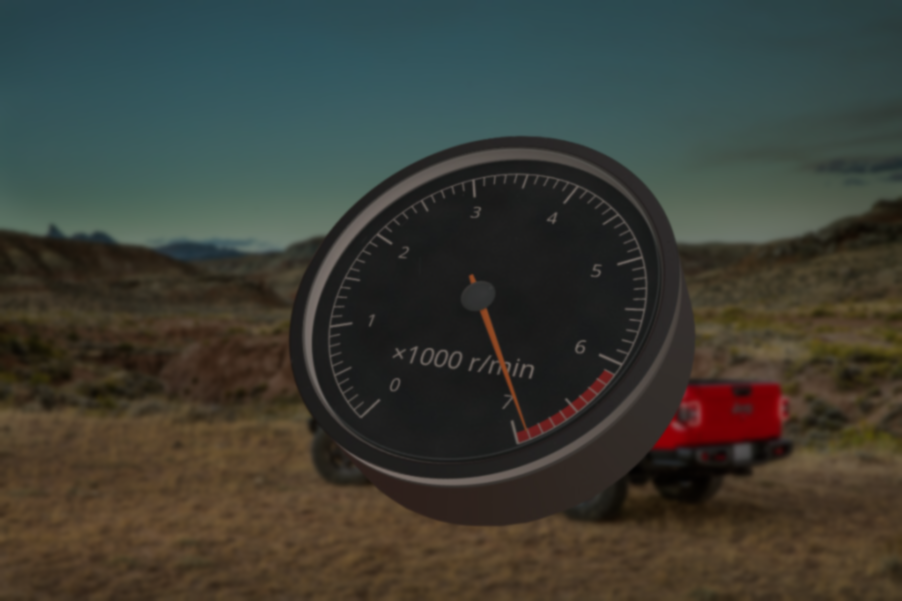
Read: 6900 rpm
